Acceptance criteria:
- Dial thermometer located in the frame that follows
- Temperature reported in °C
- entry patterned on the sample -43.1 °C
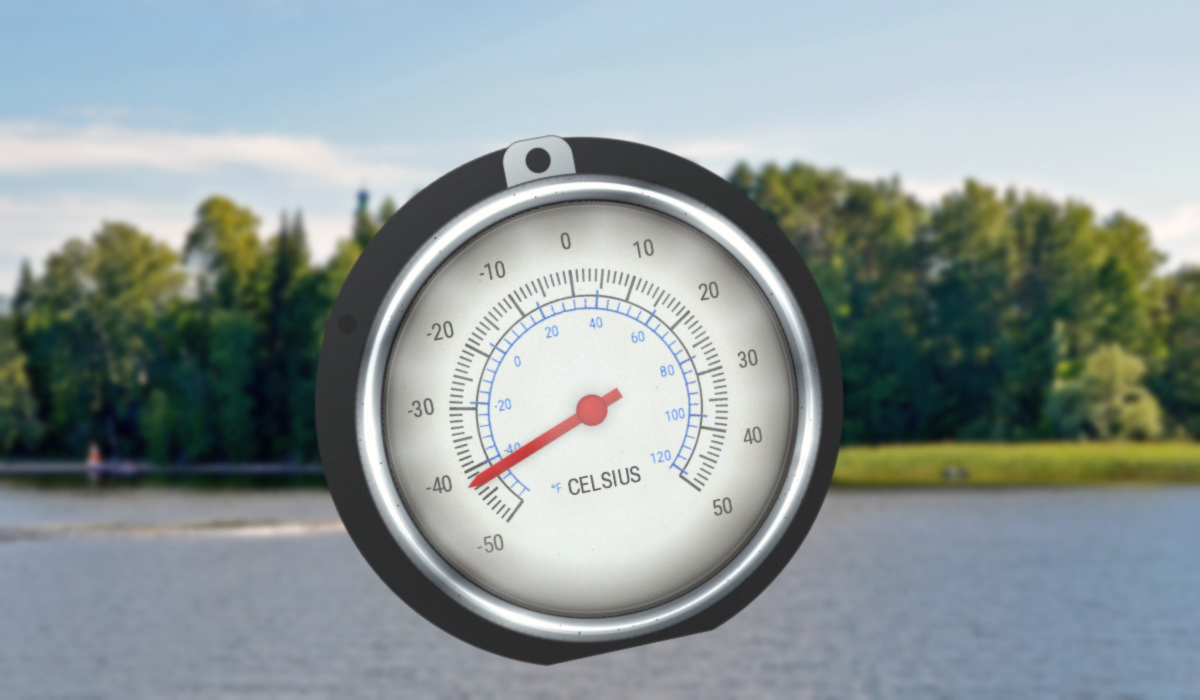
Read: -42 °C
